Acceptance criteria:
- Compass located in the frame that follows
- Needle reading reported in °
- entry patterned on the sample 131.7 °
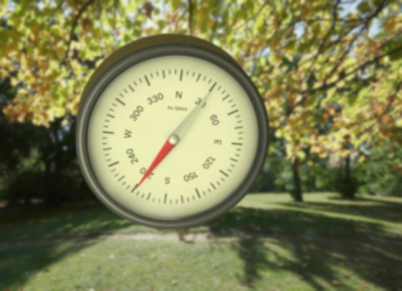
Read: 210 °
